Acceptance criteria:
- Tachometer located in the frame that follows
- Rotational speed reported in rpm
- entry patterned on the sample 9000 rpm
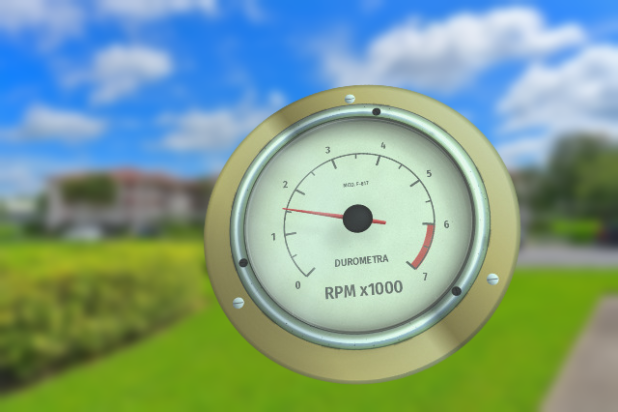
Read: 1500 rpm
